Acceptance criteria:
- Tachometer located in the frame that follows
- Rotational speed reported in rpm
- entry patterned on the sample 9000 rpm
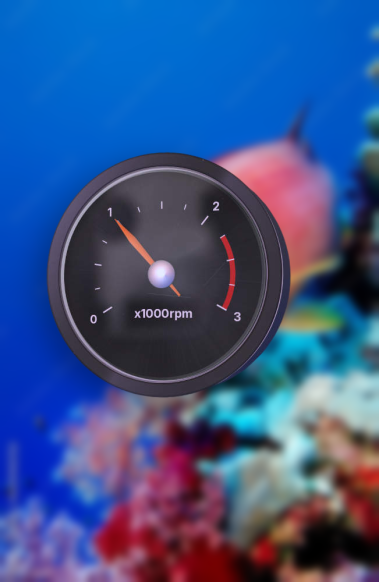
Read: 1000 rpm
